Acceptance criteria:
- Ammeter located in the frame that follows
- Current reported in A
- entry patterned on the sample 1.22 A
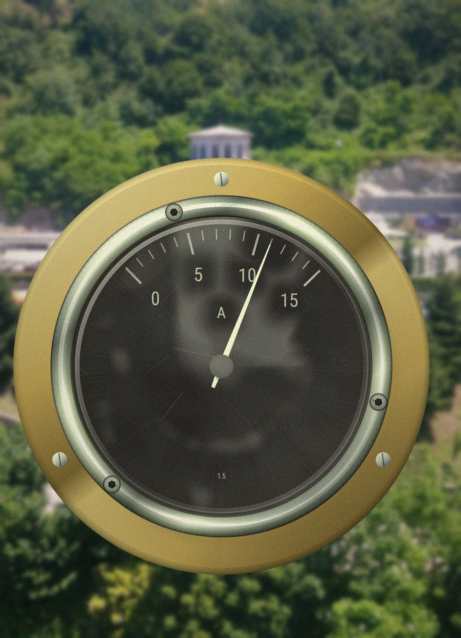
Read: 11 A
